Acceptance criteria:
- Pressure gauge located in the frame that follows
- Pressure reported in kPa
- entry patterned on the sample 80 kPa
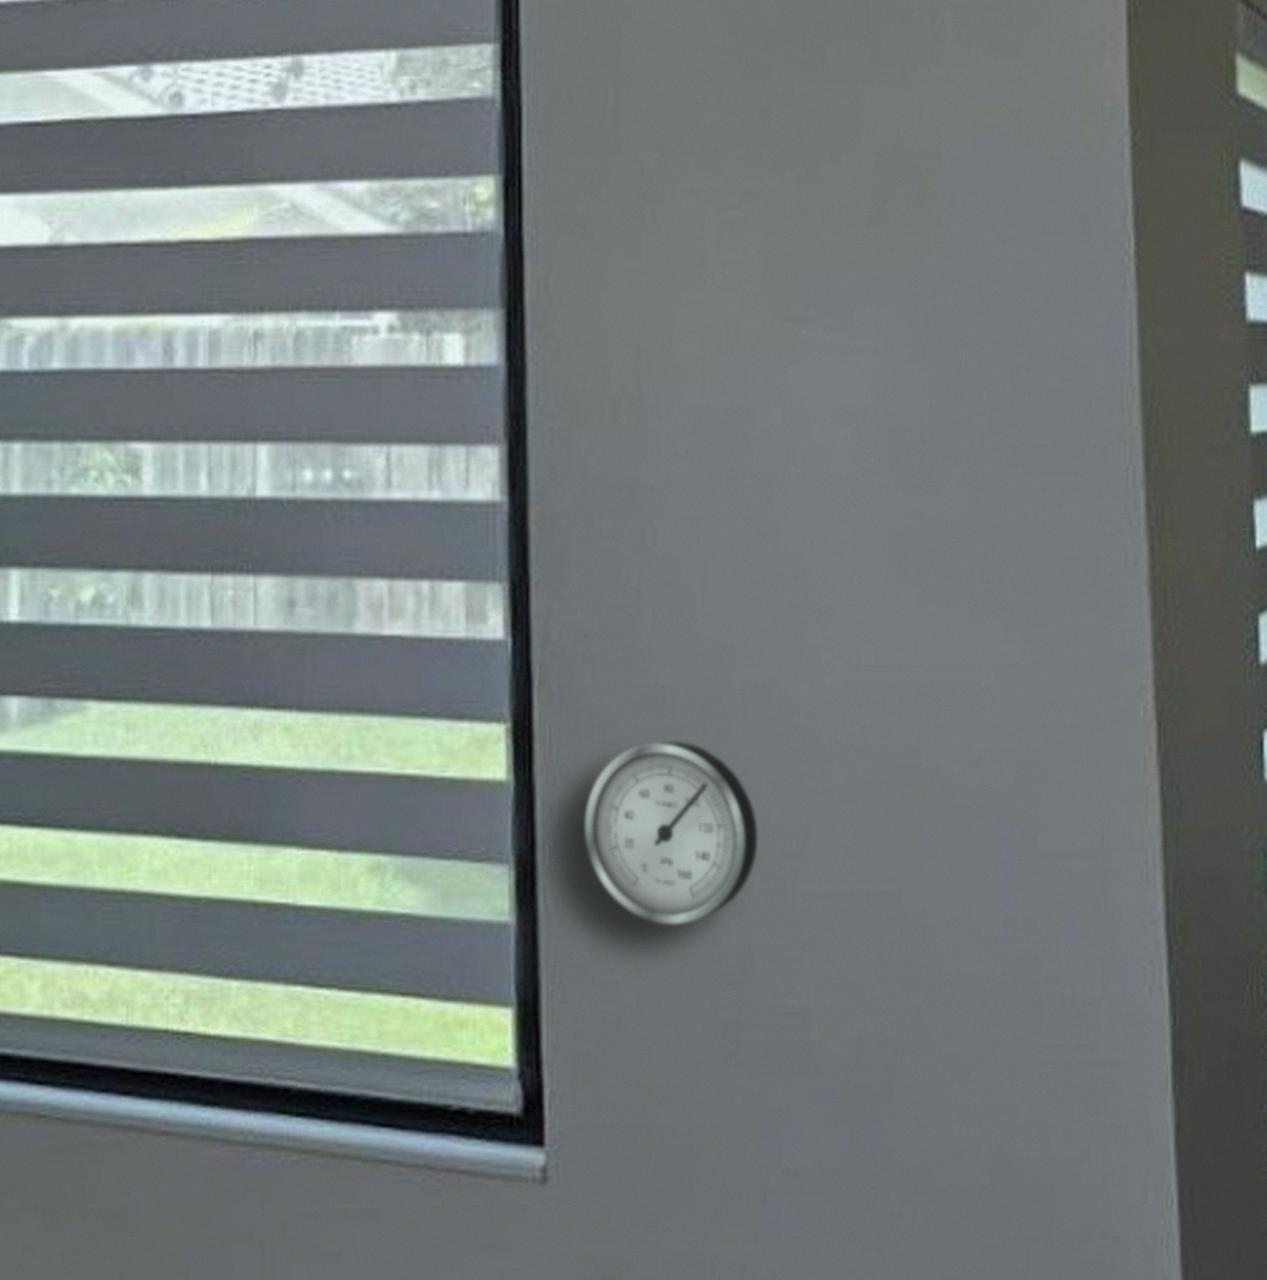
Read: 100 kPa
